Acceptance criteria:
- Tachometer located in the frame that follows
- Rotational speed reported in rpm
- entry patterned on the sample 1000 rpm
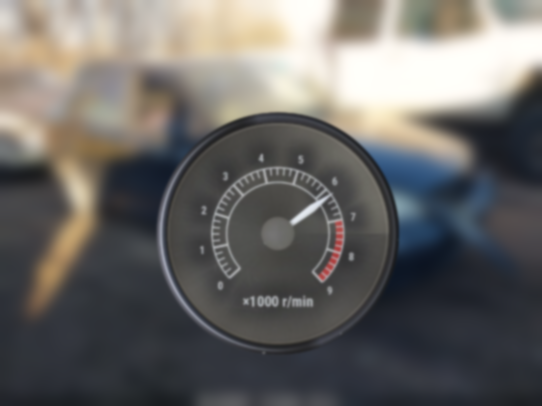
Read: 6200 rpm
